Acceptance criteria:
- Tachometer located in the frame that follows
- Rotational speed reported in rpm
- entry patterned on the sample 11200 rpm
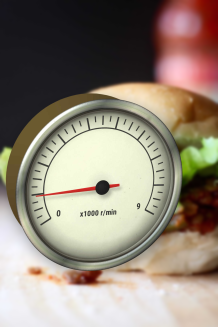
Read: 1000 rpm
